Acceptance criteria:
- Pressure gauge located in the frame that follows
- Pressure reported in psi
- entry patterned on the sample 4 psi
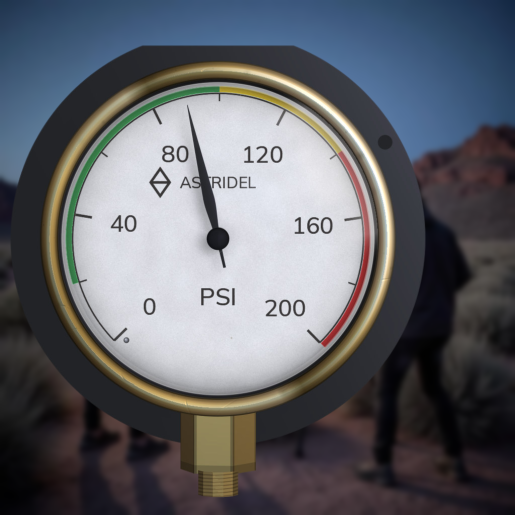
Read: 90 psi
